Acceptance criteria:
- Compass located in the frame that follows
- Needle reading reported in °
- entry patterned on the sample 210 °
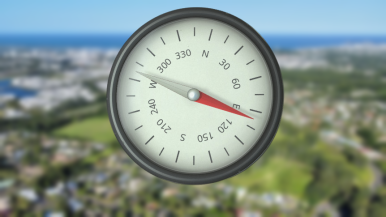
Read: 97.5 °
